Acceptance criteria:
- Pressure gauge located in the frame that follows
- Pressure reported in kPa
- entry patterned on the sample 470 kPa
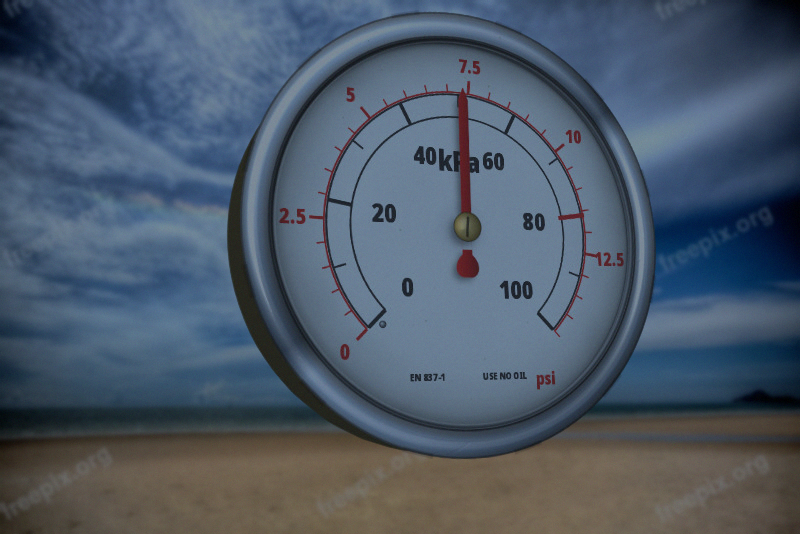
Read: 50 kPa
